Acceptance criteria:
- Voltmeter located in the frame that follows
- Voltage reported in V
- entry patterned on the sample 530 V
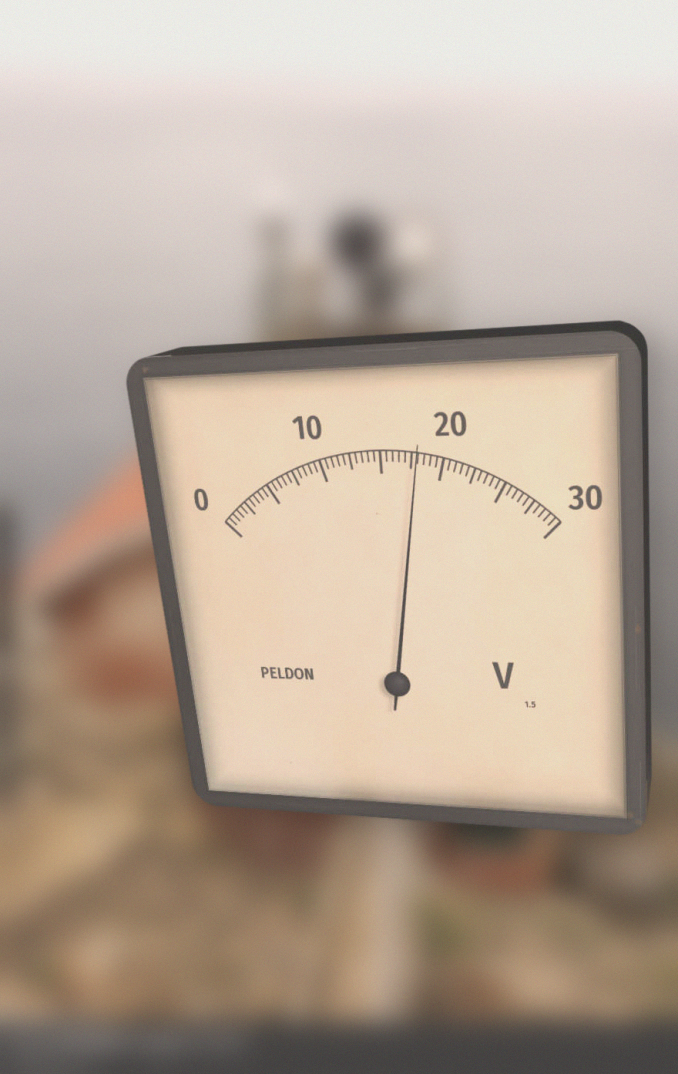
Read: 18 V
